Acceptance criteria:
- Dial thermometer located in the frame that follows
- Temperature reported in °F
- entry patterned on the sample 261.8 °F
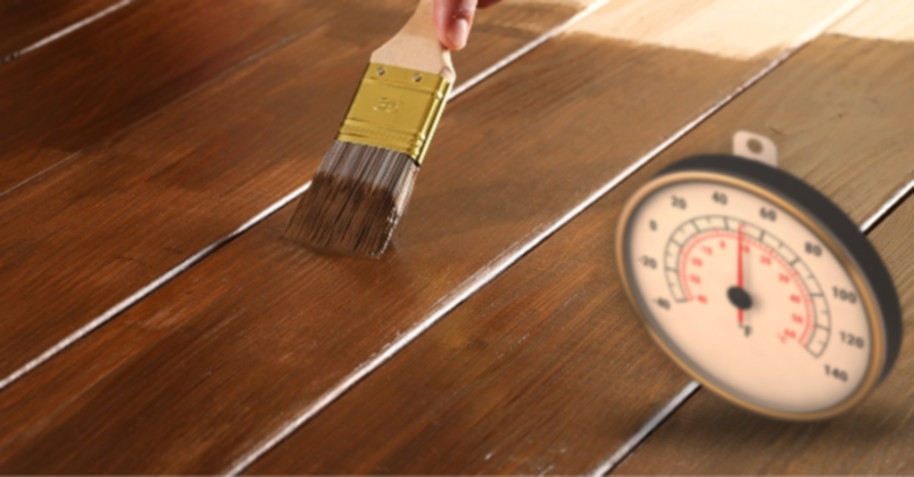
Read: 50 °F
